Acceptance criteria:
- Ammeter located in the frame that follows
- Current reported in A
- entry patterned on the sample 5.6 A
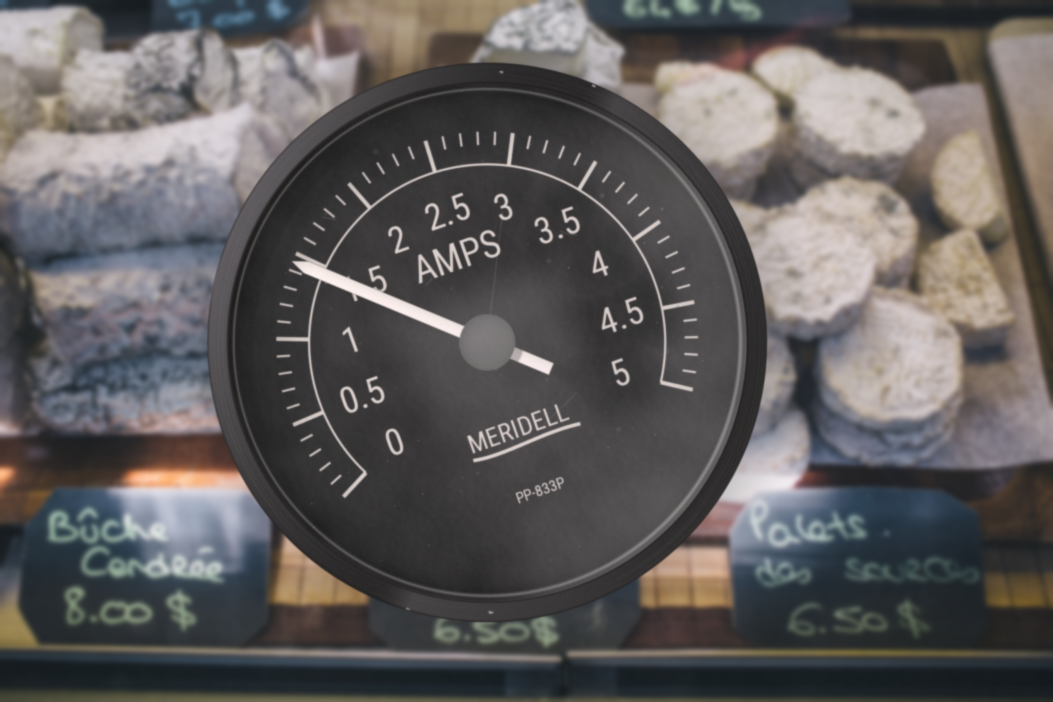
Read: 1.45 A
